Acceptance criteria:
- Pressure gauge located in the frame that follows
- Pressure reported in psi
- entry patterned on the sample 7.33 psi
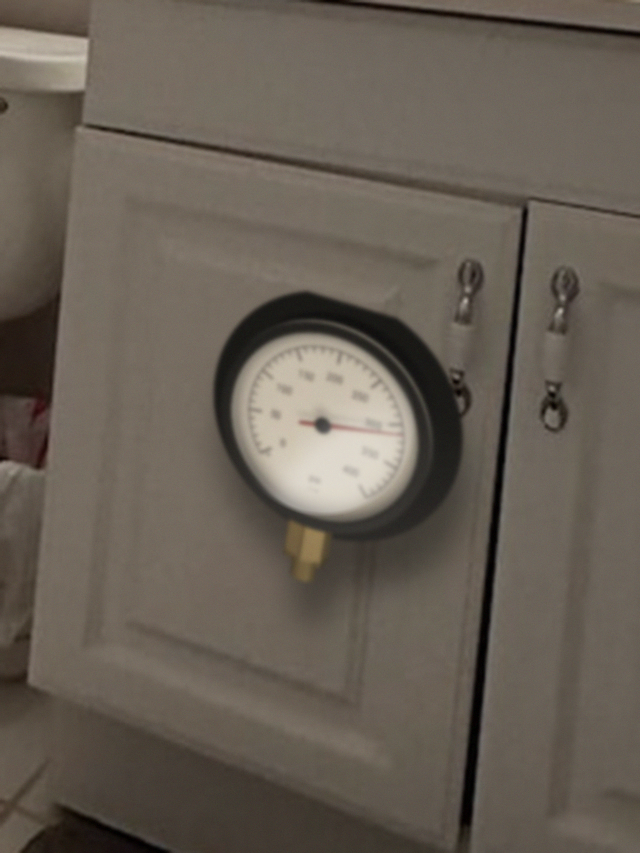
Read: 310 psi
